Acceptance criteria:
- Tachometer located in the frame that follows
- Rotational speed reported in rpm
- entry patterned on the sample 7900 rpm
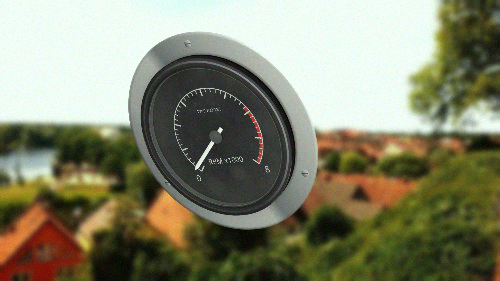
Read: 200 rpm
